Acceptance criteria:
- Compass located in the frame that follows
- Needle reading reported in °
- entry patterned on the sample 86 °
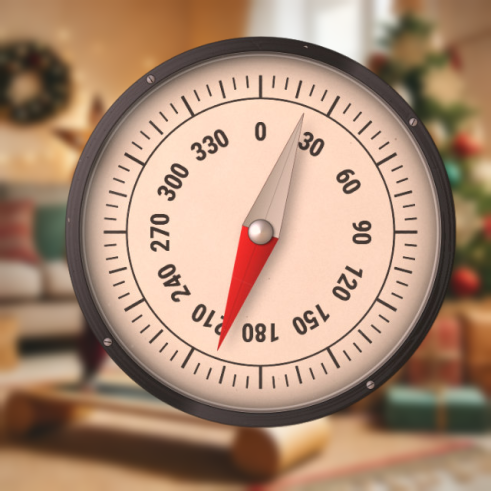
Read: 200 °
